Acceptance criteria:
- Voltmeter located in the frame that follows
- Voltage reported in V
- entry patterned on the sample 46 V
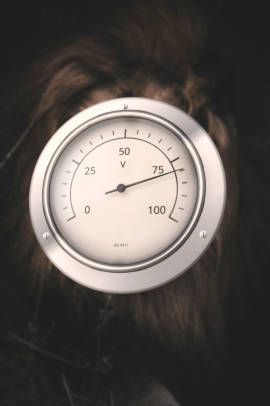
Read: 80 V
